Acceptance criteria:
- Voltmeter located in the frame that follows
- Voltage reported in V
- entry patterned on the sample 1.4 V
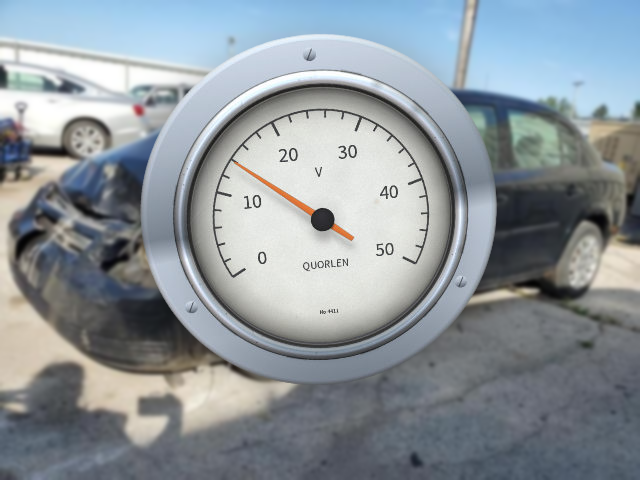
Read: 14 V
